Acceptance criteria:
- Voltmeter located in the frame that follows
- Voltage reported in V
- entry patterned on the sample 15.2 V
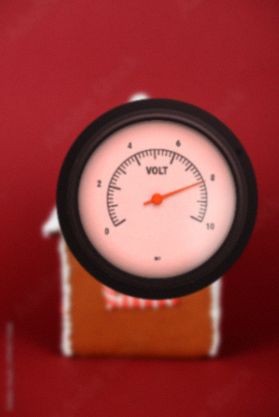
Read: 8 V
